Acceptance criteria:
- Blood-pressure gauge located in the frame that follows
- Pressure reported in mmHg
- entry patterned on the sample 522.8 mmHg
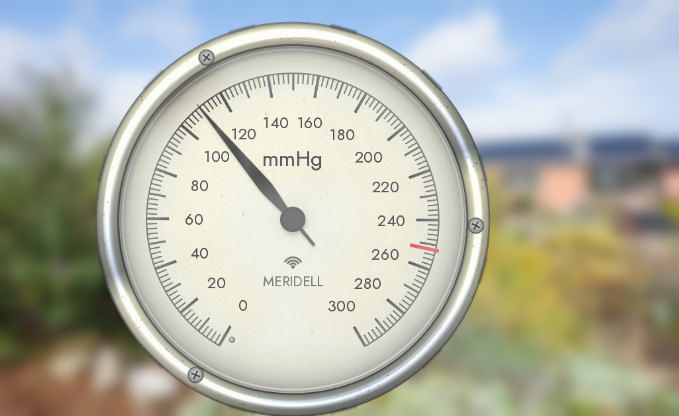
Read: 110 mmHg
